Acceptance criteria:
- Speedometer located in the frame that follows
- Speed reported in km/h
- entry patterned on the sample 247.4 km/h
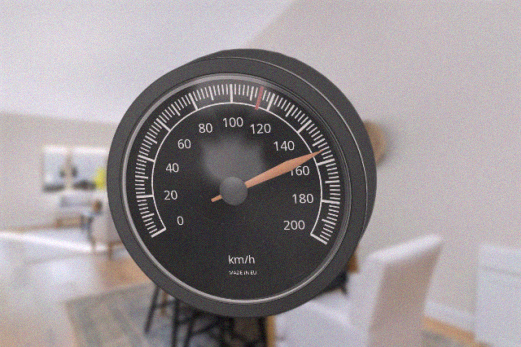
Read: 154 km/h
